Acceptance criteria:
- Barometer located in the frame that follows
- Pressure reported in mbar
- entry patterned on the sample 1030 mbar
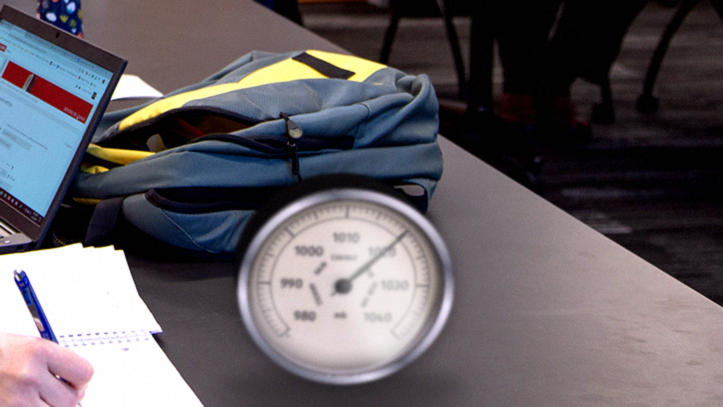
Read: 1020 mbar
